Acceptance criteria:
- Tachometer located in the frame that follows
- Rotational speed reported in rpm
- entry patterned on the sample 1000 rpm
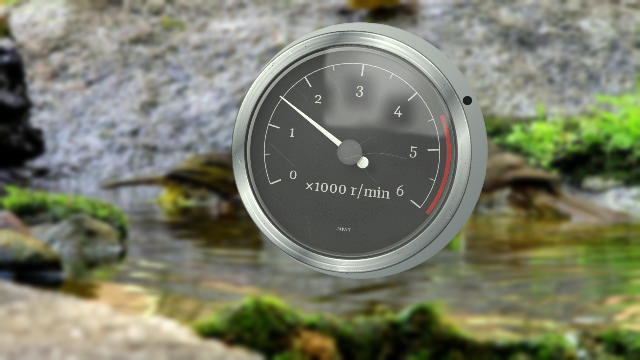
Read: 1500 rpm
